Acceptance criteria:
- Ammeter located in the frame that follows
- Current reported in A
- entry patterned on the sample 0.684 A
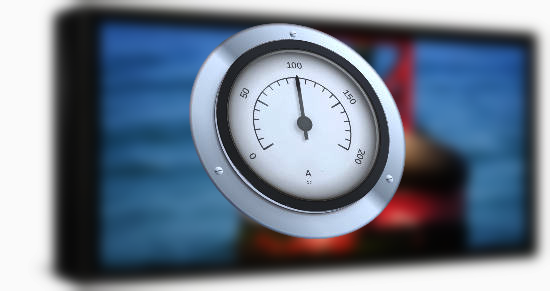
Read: 100 A
